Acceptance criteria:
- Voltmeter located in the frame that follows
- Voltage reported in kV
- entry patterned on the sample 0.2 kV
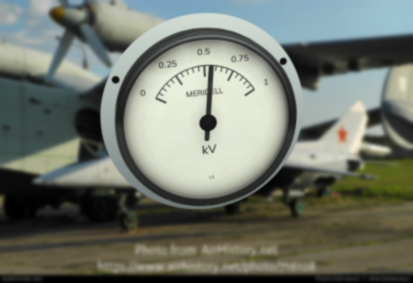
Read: 0.55 kV
